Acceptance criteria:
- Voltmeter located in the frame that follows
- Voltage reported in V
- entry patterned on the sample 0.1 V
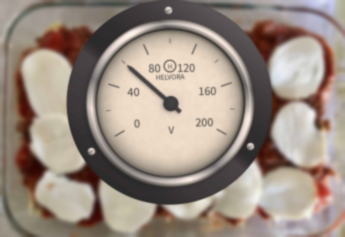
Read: 60 V
